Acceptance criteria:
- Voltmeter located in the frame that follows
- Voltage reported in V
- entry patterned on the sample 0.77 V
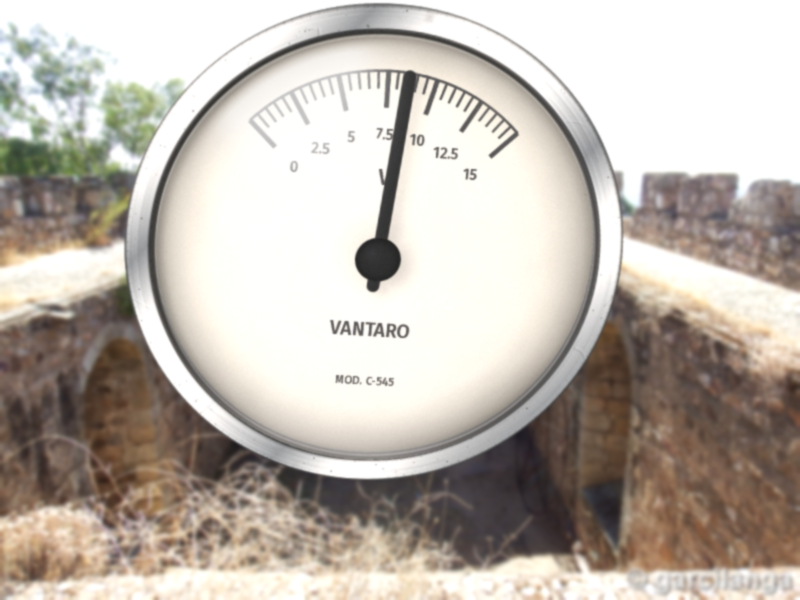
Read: 8.5 V
